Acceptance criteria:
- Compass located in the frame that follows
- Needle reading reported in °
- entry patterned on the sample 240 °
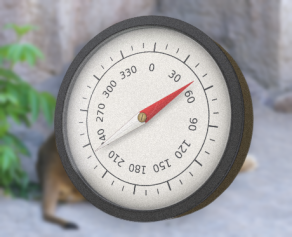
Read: 50 °
